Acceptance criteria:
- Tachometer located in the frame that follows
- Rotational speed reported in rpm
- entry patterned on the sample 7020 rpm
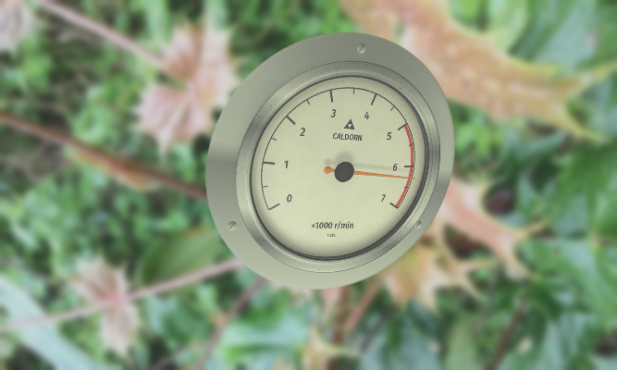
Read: 6250 rpm
